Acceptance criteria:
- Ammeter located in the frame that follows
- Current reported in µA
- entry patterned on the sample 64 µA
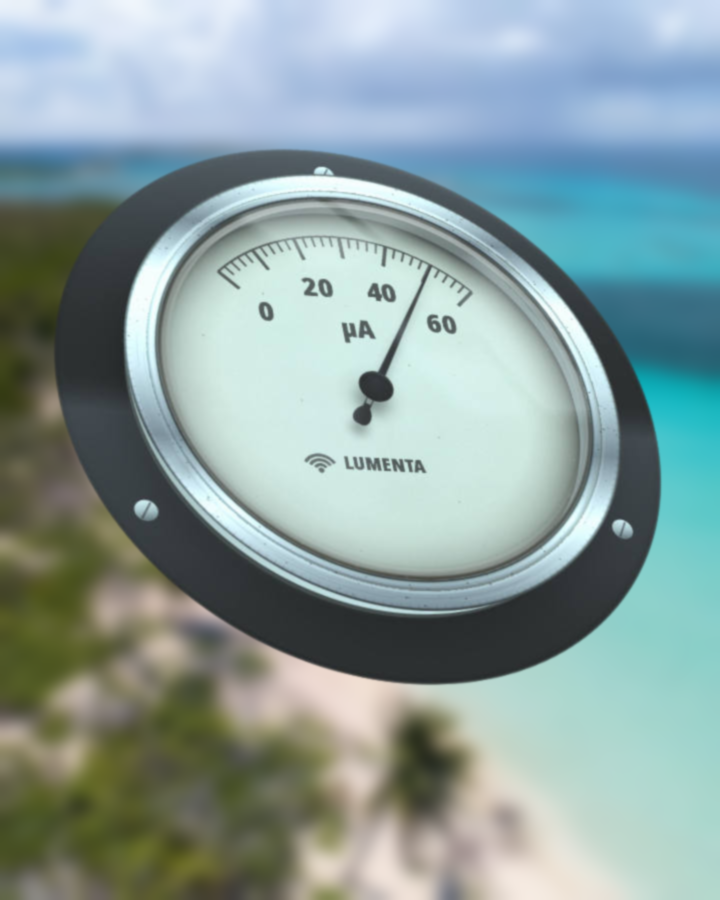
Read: 50 µA
